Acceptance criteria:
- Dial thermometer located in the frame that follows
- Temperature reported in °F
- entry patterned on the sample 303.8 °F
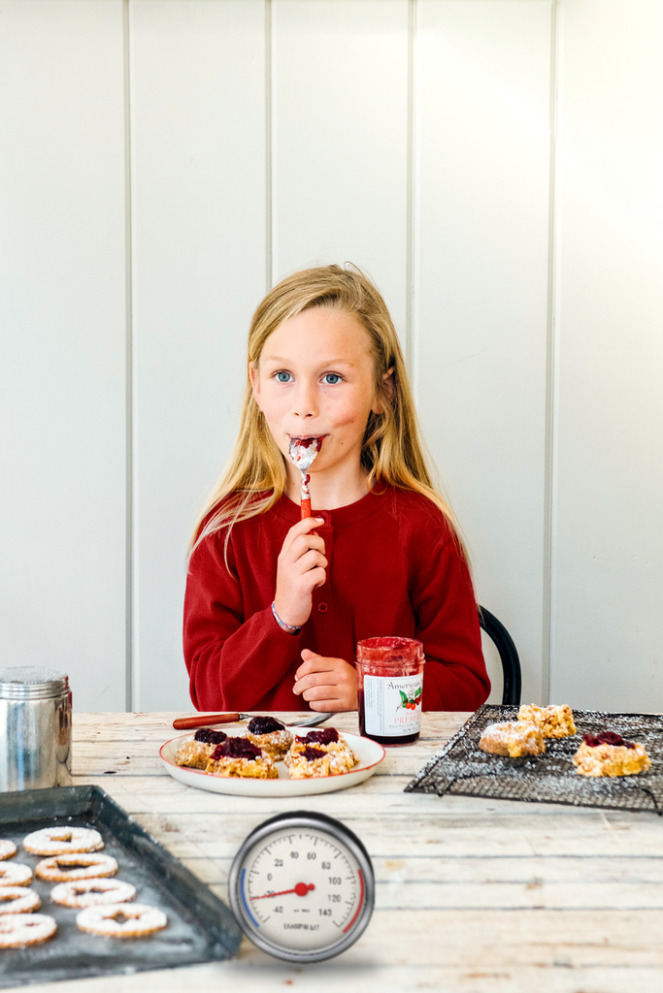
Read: -20 °F
